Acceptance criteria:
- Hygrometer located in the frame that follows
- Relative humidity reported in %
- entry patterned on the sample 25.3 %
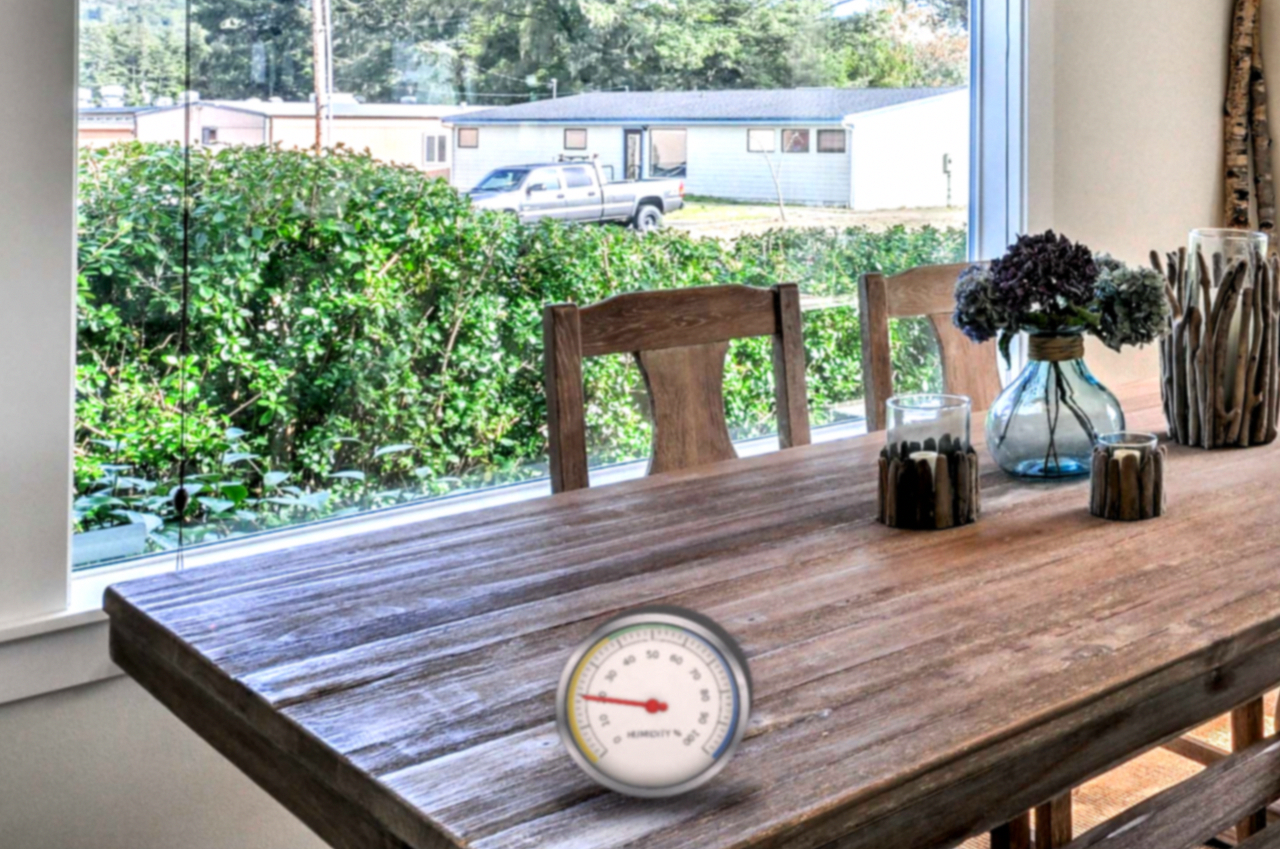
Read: 20 %
